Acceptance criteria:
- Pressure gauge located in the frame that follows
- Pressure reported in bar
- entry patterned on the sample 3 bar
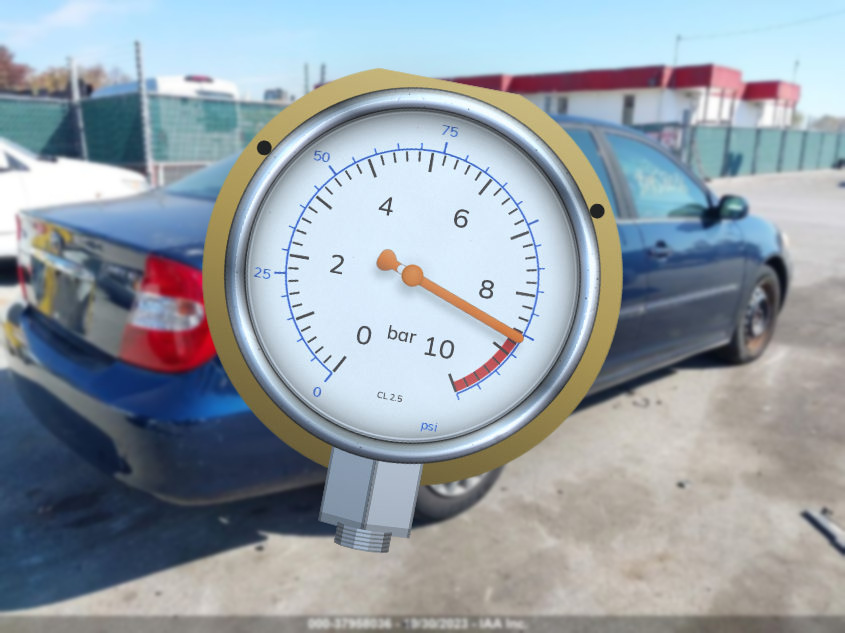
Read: 8.7 bar
